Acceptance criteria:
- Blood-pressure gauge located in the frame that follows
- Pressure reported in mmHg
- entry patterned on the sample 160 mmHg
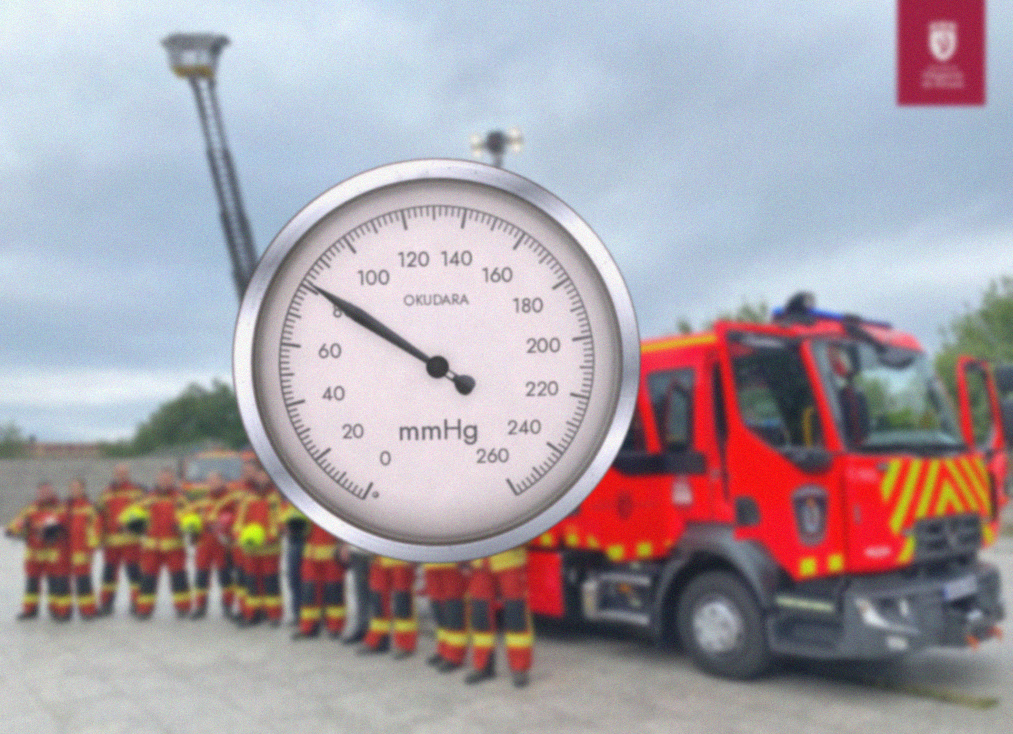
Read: 82 mmHg
